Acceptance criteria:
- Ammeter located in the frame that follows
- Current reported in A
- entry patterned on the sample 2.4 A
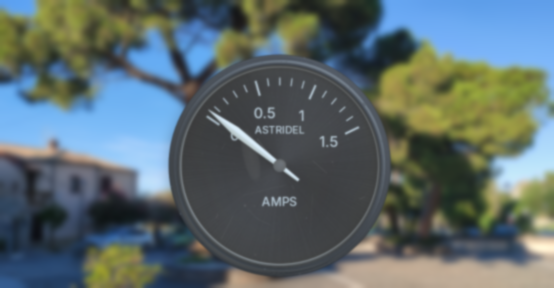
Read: 0.05 A
